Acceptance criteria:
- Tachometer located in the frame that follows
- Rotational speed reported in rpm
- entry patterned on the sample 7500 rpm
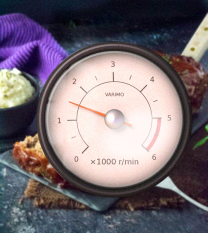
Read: 1500 rpm
